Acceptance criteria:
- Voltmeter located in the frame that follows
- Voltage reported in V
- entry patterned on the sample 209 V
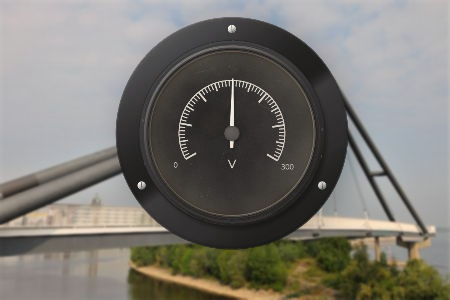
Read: 150 V
